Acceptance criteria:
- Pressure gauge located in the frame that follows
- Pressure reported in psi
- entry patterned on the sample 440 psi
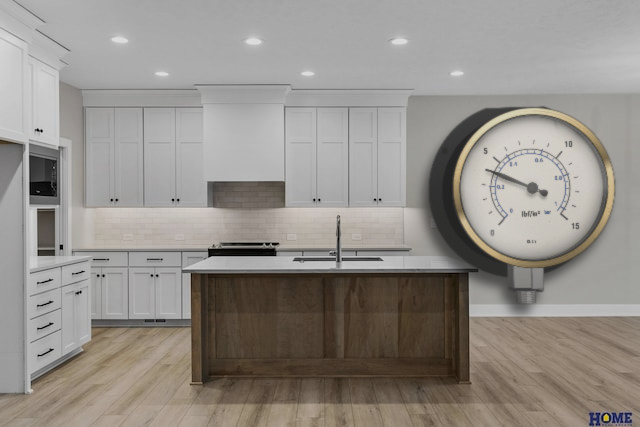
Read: 4 psi
